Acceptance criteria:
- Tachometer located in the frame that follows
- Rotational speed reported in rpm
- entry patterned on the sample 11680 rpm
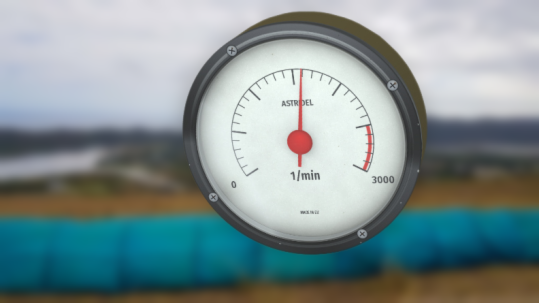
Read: 1600 rpm
